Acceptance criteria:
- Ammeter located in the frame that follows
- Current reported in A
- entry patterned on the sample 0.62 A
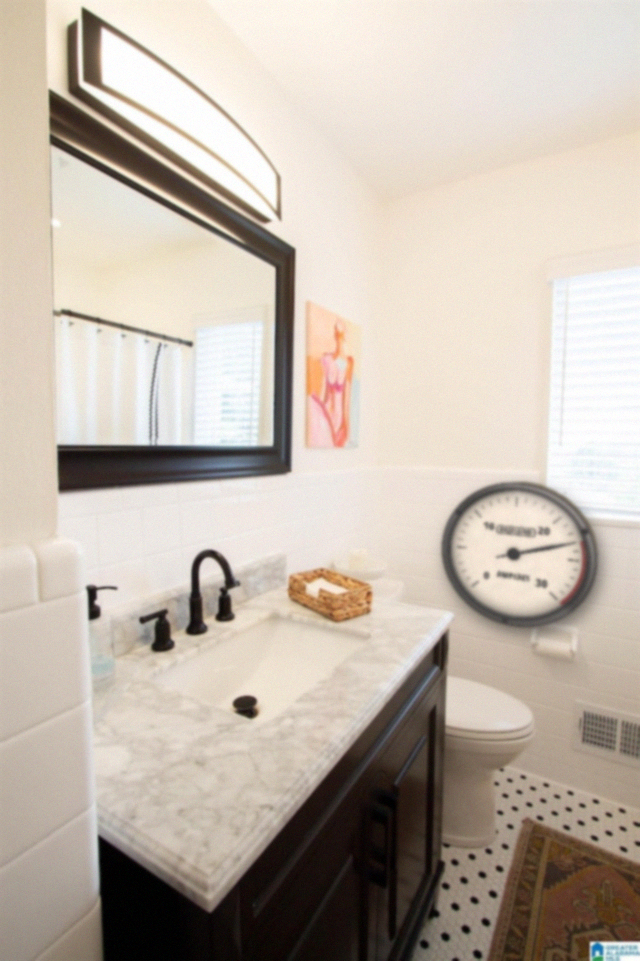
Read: 23 A
